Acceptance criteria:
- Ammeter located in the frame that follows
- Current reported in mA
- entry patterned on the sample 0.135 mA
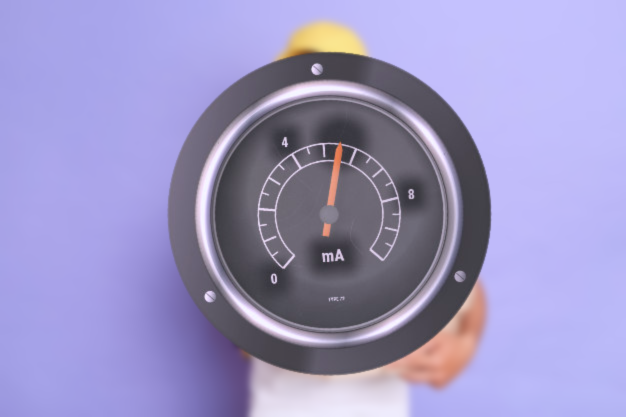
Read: 5.5 mA
